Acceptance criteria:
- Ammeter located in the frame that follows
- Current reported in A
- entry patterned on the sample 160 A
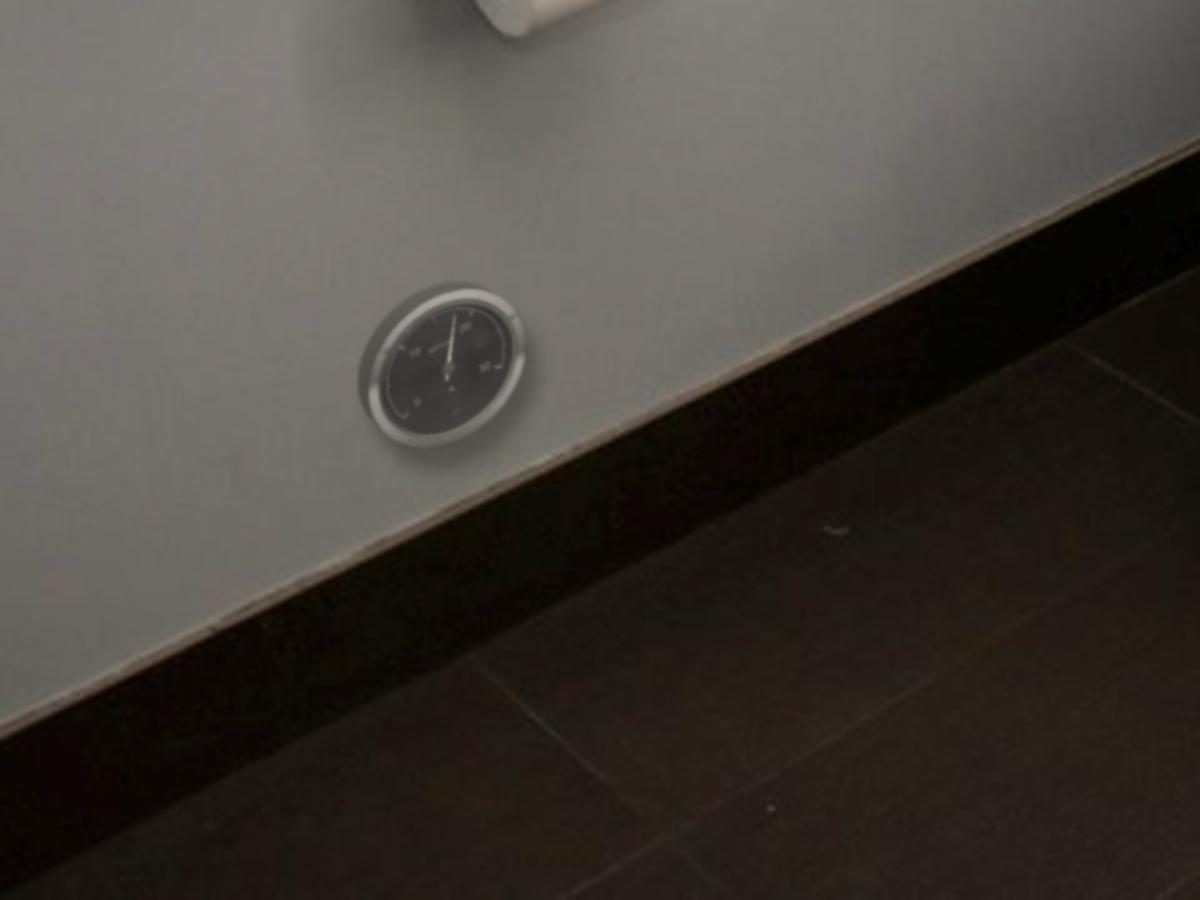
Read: 17.5 A
